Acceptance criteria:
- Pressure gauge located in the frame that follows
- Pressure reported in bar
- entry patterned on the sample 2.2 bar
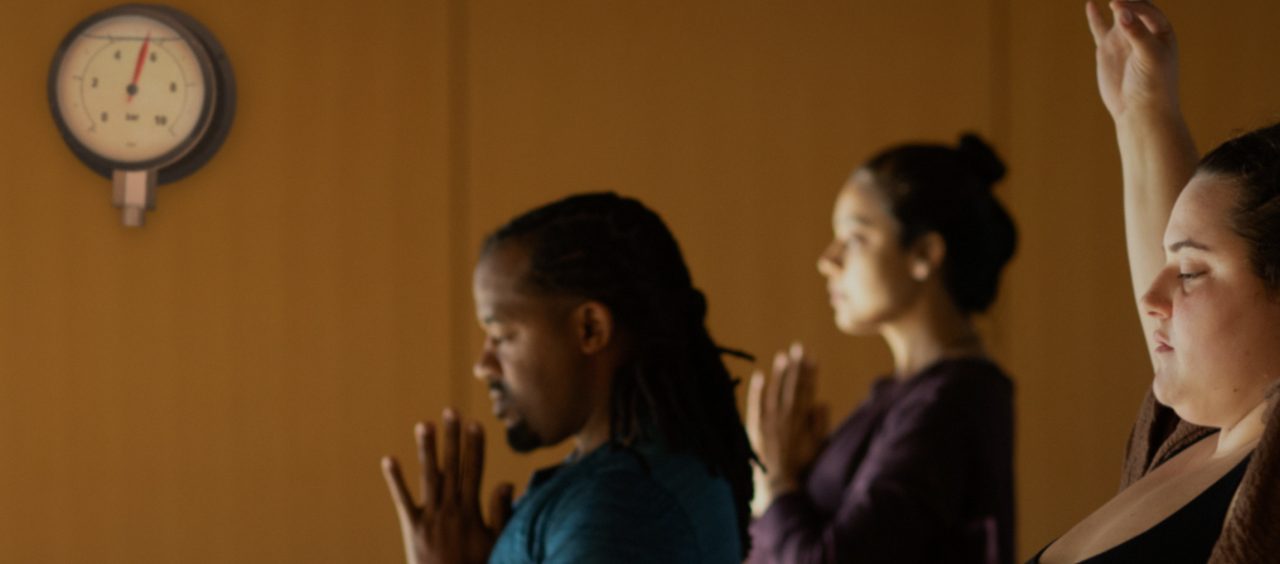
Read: 5.5 bar
